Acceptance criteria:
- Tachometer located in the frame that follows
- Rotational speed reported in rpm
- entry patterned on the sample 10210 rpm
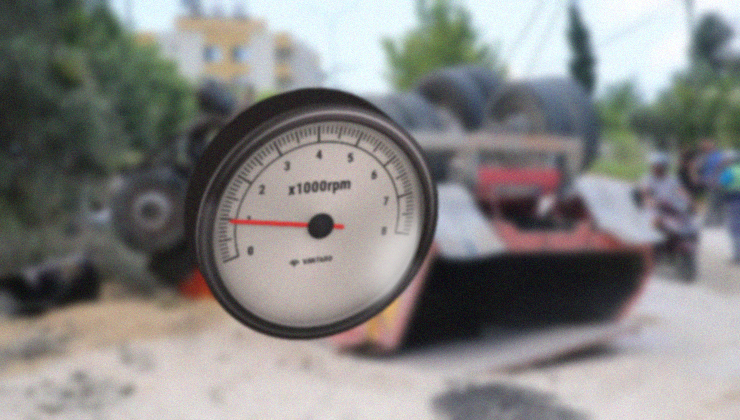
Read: 1000 rpm
